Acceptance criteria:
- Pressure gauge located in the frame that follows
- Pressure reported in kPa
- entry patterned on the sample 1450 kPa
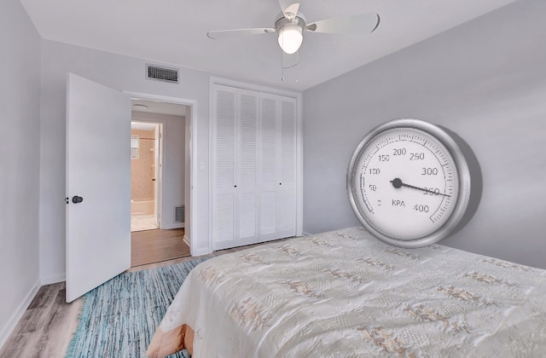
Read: 350 kPa
